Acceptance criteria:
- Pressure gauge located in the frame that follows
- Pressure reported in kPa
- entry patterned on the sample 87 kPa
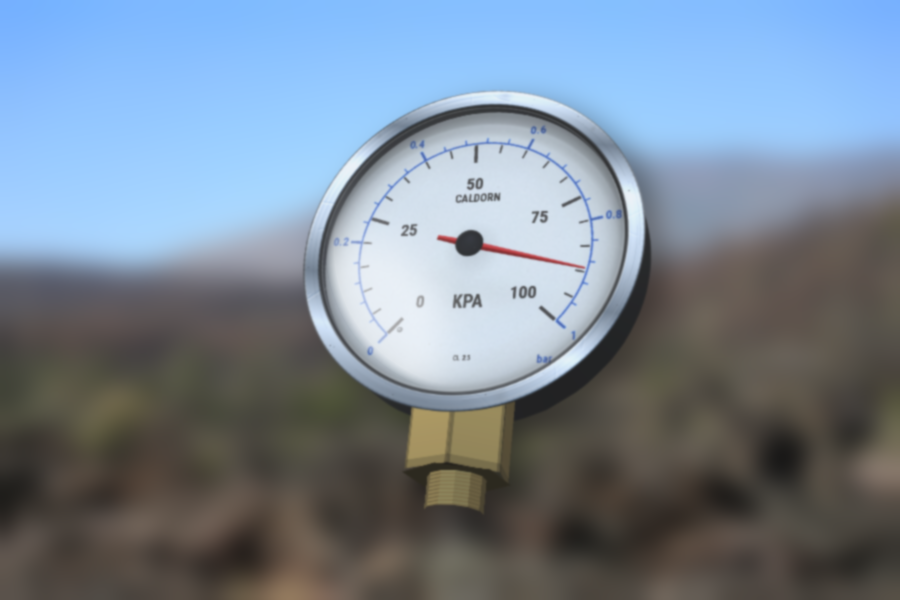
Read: 90 kPa
